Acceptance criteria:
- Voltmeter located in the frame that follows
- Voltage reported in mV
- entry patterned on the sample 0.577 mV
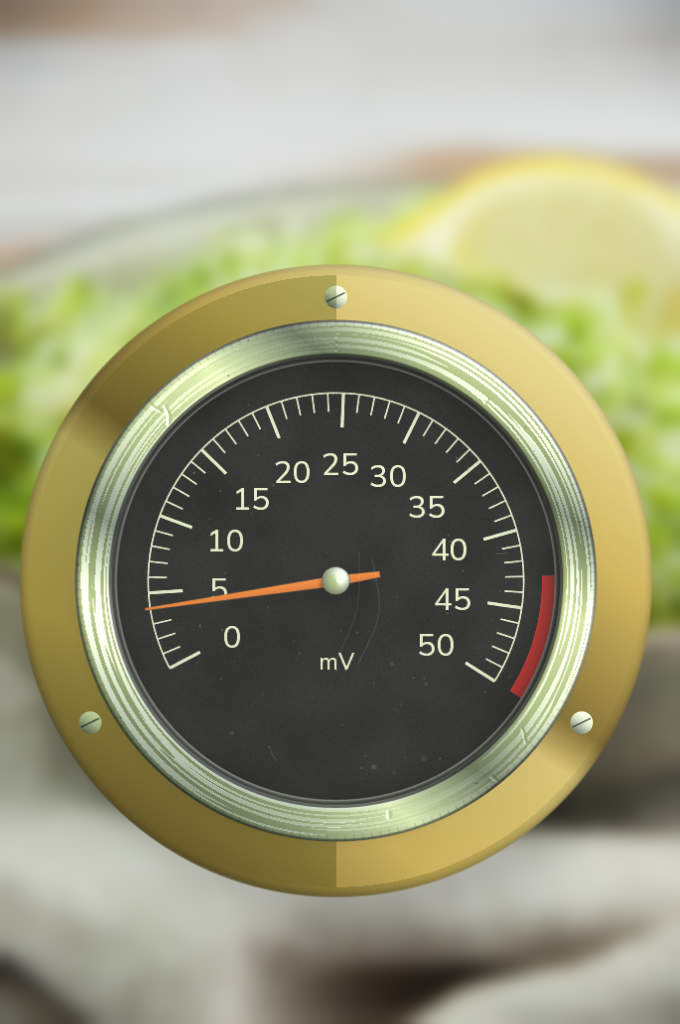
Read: 4 mV
